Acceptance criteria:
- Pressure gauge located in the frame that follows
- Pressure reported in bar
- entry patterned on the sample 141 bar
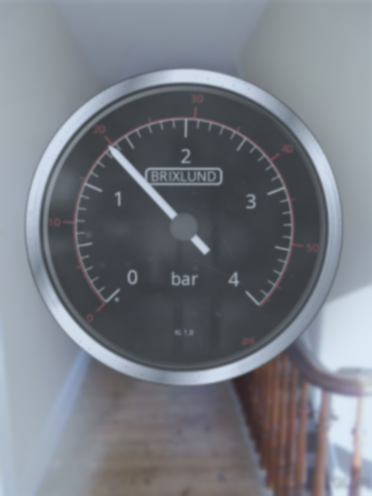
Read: 1.35 bar
